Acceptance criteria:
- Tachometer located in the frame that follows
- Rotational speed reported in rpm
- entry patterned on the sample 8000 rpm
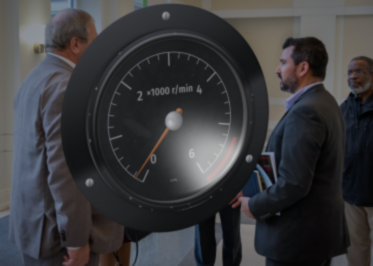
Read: 200 rpm
